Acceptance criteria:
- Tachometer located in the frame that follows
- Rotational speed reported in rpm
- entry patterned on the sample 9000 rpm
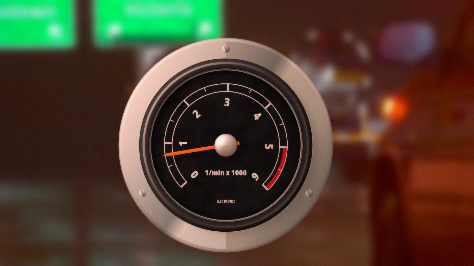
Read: 750 rpm
